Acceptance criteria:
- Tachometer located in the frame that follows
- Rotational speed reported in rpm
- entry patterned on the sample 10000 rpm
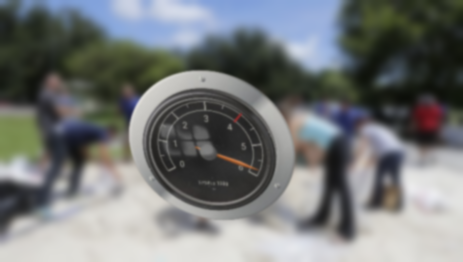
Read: 5750 rpm
